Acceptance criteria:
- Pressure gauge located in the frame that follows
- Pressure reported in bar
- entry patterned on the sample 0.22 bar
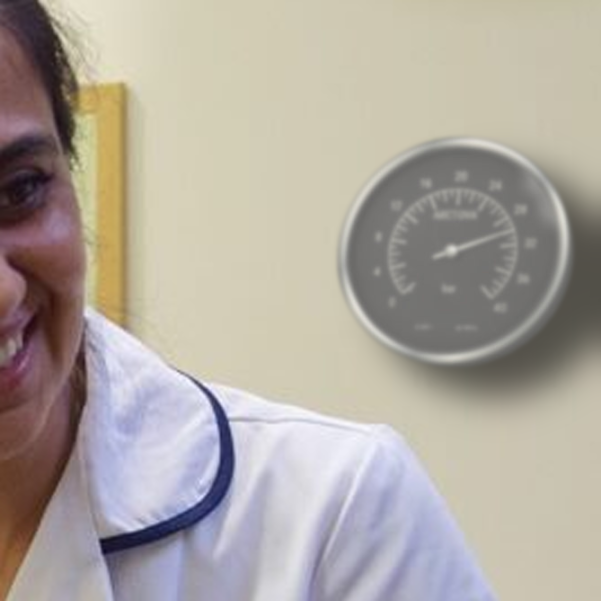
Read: 30 bar
